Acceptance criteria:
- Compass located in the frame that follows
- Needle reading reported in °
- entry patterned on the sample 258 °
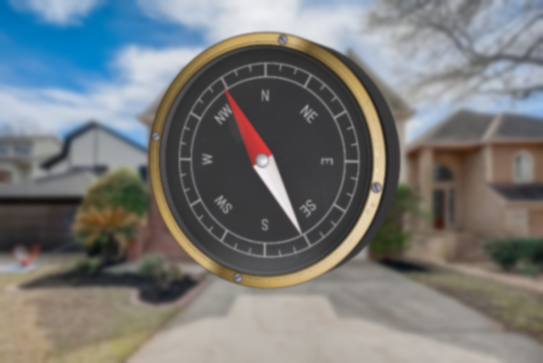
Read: 330 °
